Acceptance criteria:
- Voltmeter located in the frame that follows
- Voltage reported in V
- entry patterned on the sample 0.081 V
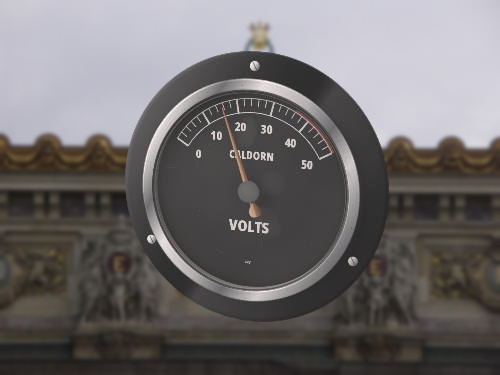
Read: 16 V
